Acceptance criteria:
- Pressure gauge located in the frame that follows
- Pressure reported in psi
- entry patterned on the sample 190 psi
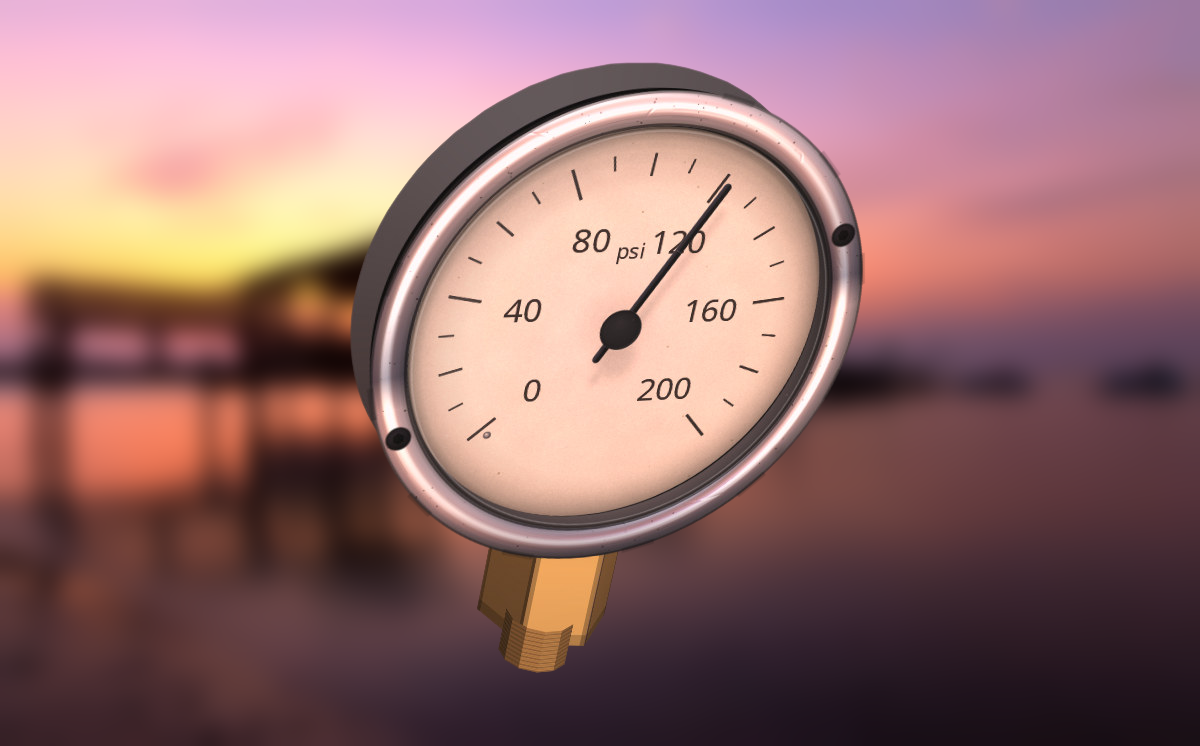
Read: 120 psi
